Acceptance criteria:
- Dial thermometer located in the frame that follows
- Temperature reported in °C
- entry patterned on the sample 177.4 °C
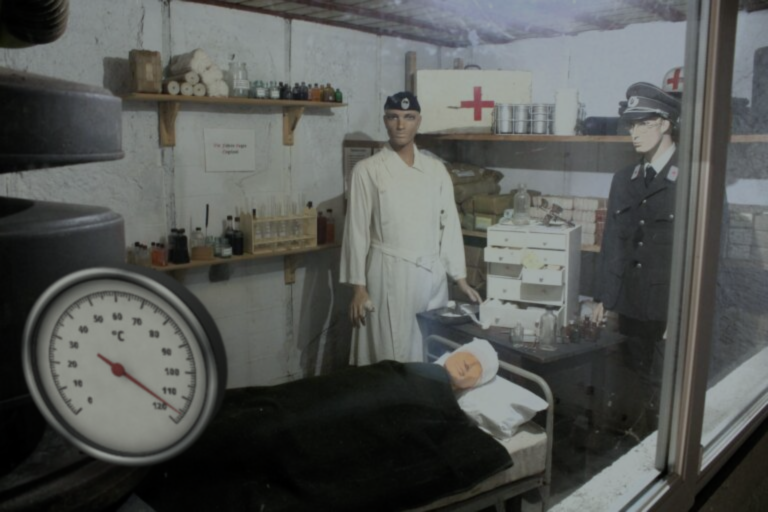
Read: 115 °C
